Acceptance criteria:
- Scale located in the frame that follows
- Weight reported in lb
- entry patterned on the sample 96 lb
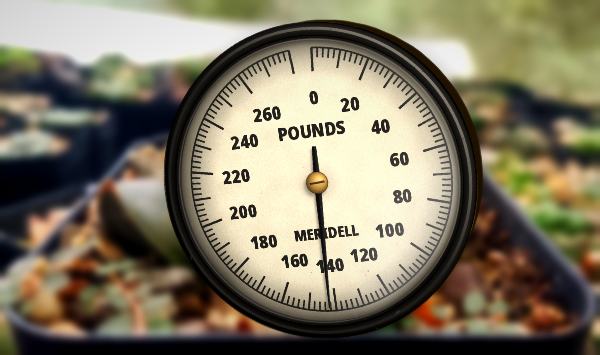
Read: 142 lb
